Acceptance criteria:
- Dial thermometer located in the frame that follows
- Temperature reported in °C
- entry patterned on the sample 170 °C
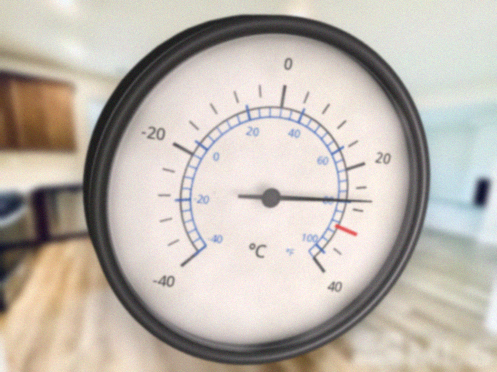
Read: 26 °C
